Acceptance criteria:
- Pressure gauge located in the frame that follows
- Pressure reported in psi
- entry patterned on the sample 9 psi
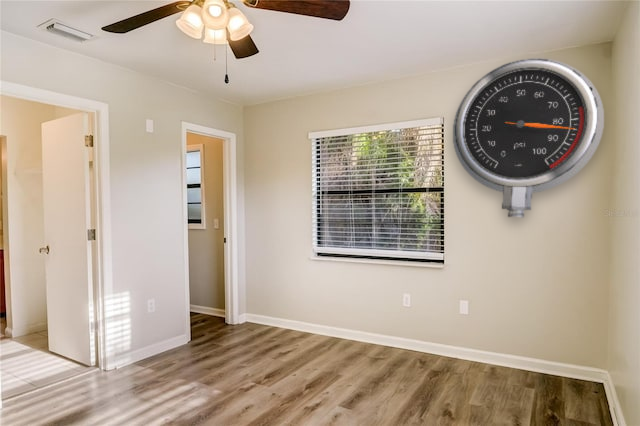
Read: 84 psi
